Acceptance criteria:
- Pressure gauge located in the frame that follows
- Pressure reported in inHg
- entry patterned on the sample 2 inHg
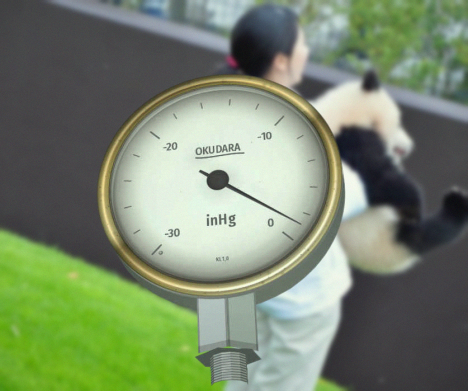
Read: -1 inHg
